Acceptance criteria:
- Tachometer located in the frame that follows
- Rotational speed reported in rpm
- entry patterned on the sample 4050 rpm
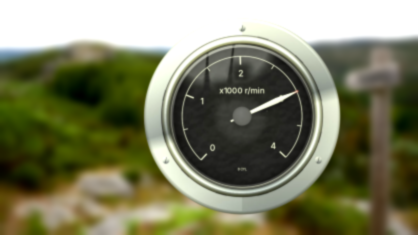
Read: 3000 rpm
